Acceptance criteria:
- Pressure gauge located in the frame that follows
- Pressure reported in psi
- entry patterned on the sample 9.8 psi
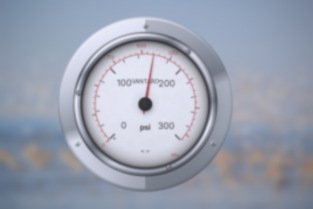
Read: 160 psi
